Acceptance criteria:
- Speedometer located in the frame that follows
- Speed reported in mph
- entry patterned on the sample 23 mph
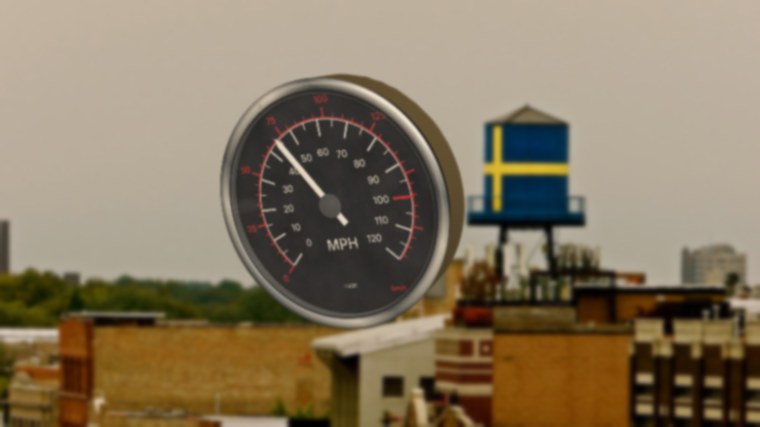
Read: 45 mph
